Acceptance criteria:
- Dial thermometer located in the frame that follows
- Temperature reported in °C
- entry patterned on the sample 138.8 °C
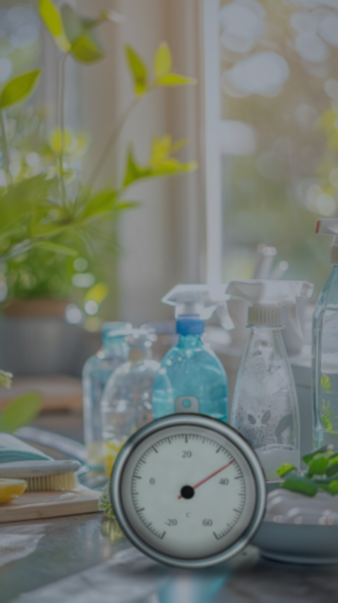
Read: 35 °C
